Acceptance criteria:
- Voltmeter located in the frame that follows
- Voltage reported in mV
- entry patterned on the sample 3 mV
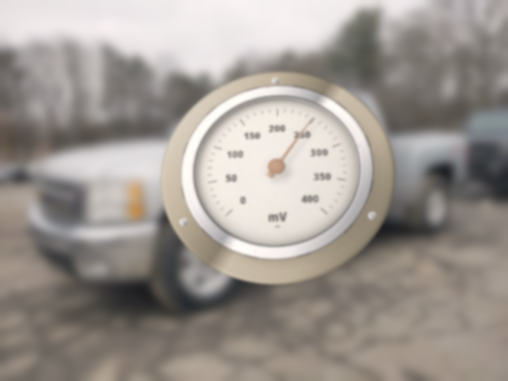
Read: 250 mV
